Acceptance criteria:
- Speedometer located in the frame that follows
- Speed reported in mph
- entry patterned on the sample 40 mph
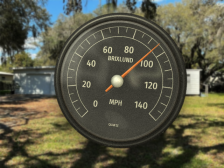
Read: 95 mph
